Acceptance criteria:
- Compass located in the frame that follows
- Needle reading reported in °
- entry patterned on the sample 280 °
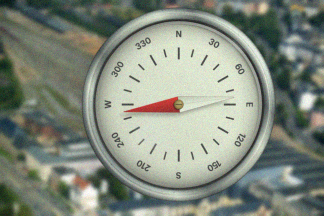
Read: 262.5 °
